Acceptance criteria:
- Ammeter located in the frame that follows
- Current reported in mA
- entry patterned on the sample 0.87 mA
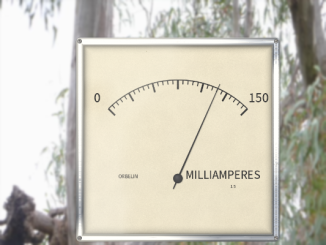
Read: 115 mA
